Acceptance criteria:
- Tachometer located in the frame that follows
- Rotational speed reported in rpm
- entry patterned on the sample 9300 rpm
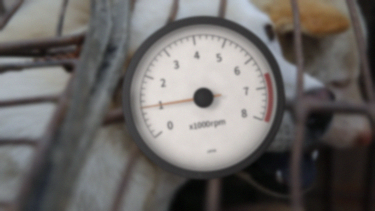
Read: 1000 rpm
